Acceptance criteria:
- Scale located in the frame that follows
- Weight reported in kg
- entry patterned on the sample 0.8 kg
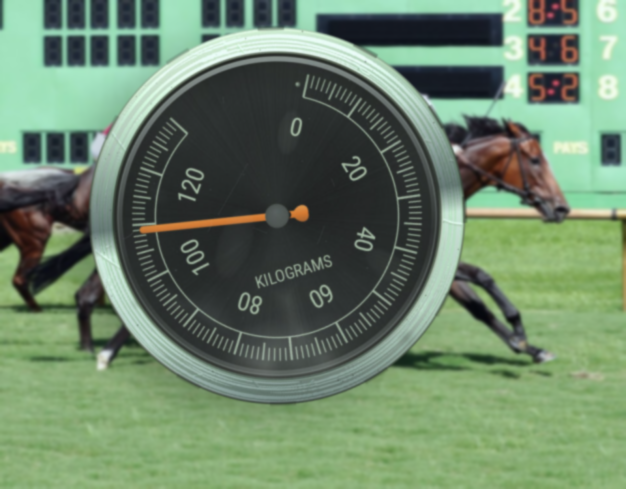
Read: 109 kg
